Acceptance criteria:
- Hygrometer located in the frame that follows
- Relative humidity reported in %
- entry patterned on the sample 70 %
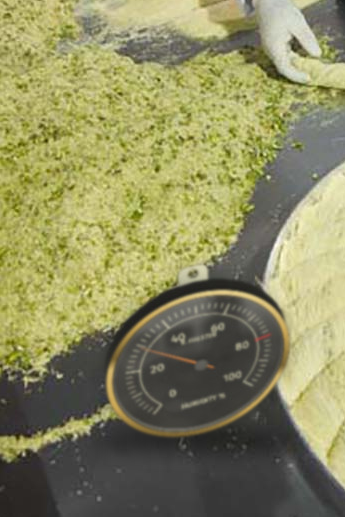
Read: 30 %
